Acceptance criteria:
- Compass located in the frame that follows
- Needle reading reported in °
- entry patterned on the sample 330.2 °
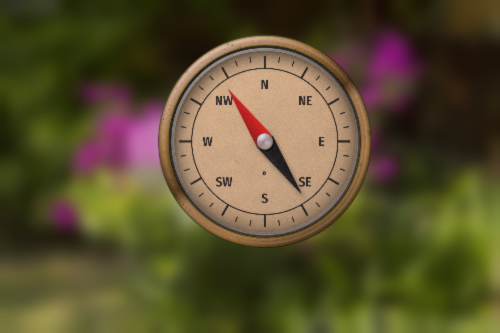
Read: 325 °
